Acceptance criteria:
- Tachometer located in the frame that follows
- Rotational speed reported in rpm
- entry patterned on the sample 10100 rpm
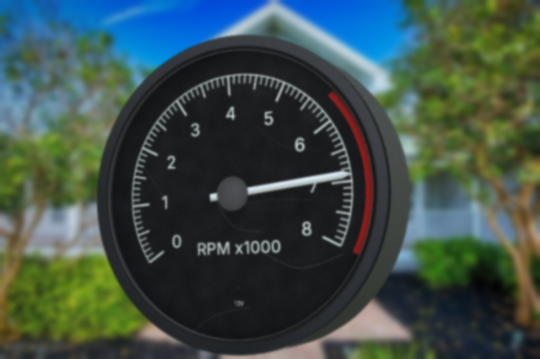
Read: 6900 rpm
